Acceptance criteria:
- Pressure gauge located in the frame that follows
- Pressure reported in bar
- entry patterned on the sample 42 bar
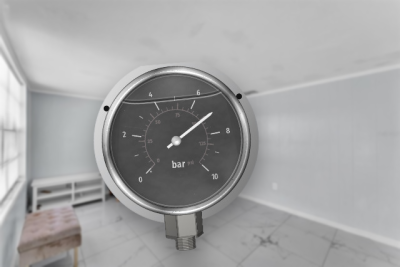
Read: 7 bar
